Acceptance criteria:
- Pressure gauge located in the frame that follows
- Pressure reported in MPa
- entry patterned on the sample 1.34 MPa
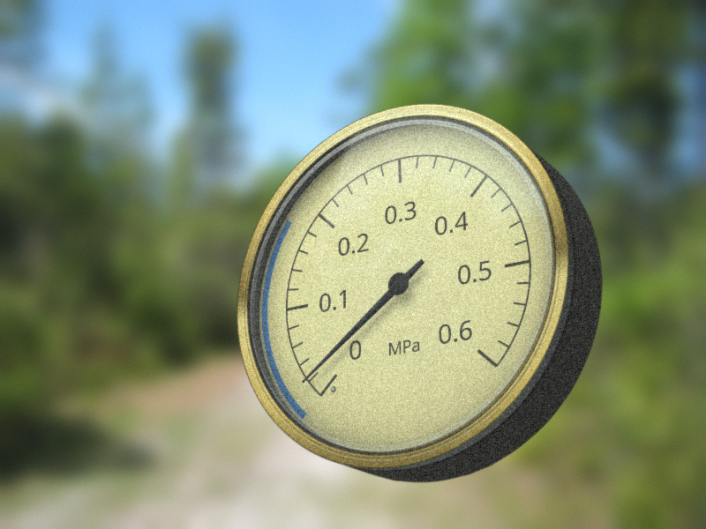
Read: 0.02 MPa
